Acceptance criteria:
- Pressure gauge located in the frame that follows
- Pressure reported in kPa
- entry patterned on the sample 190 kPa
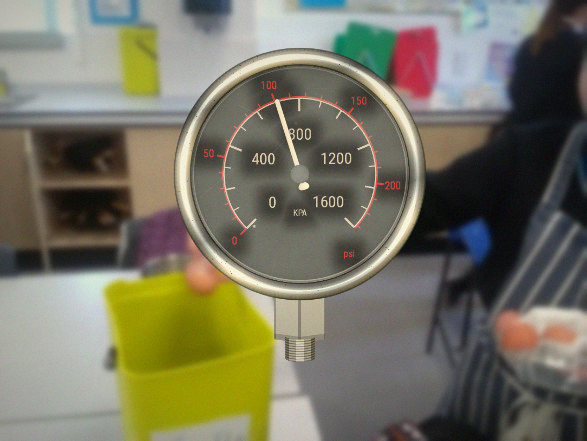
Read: 700 kPa
